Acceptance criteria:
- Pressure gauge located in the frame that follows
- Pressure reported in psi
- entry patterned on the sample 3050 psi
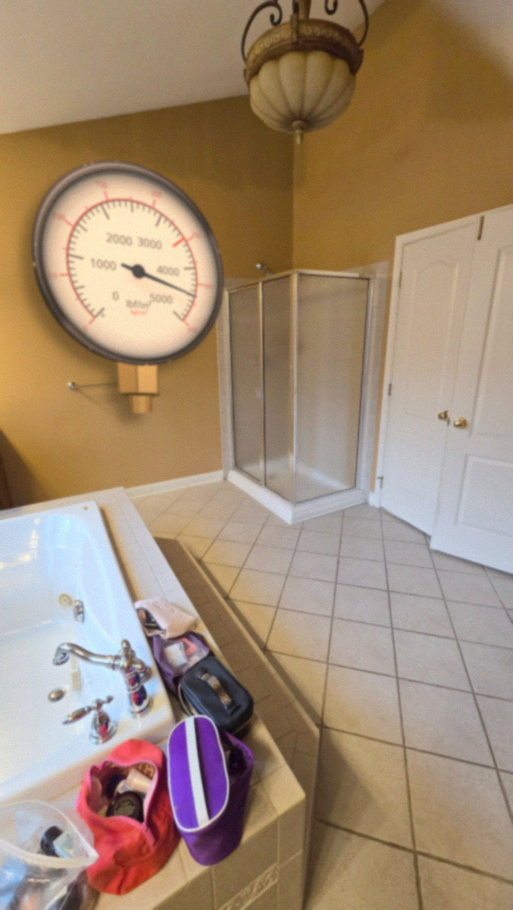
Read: 4500 psi
